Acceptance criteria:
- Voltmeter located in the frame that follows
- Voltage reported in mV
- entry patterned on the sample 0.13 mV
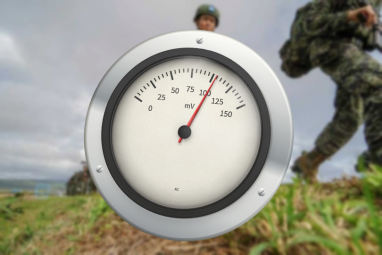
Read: 105 mV
